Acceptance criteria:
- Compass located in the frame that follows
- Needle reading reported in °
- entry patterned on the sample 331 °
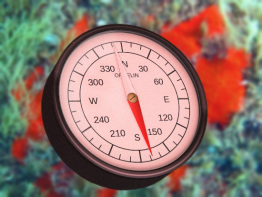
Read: 170 °
